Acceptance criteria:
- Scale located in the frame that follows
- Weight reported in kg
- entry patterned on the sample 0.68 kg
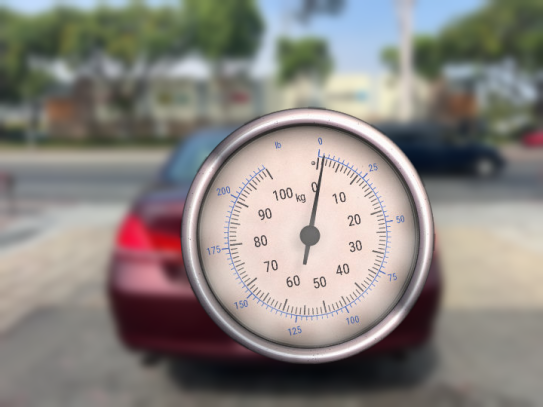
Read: 1 kg
